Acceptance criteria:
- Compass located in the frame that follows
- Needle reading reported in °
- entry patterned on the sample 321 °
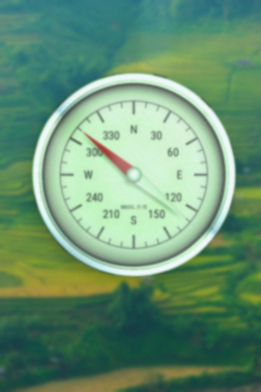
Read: 310 °
